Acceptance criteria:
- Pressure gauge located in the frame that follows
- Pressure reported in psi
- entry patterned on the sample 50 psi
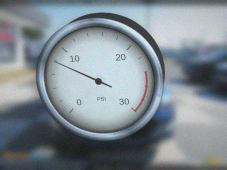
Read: 8 psi
